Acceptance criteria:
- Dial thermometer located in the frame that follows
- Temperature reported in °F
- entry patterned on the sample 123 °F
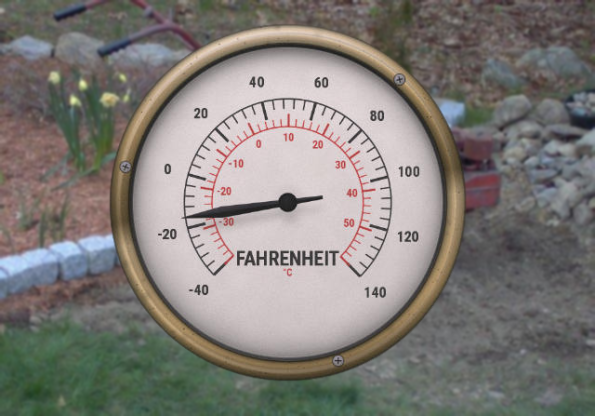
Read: -16 °F
